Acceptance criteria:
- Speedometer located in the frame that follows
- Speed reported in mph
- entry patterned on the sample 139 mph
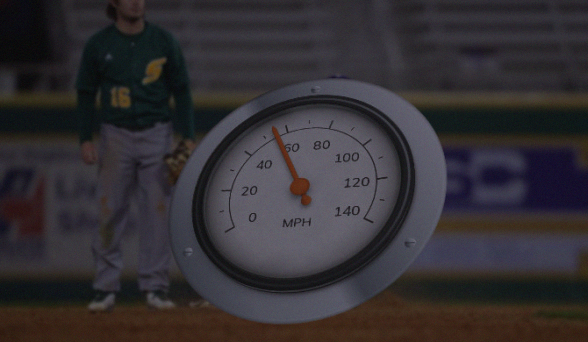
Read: 55 mph
